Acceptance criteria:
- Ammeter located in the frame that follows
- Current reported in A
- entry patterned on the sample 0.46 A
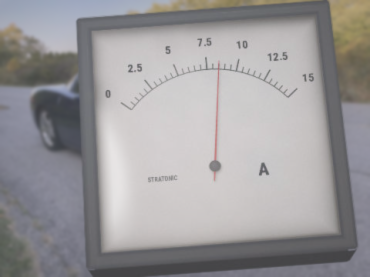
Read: 8.5 A
